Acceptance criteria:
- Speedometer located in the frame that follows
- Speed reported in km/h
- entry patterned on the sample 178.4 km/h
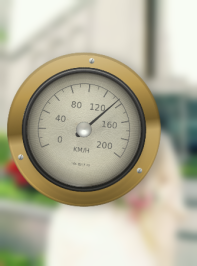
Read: 135 km/h
